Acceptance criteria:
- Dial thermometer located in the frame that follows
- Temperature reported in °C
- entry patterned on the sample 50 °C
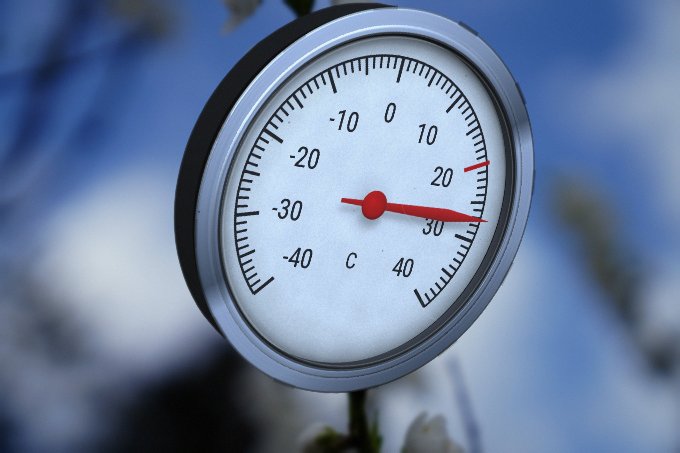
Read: 27 °C
